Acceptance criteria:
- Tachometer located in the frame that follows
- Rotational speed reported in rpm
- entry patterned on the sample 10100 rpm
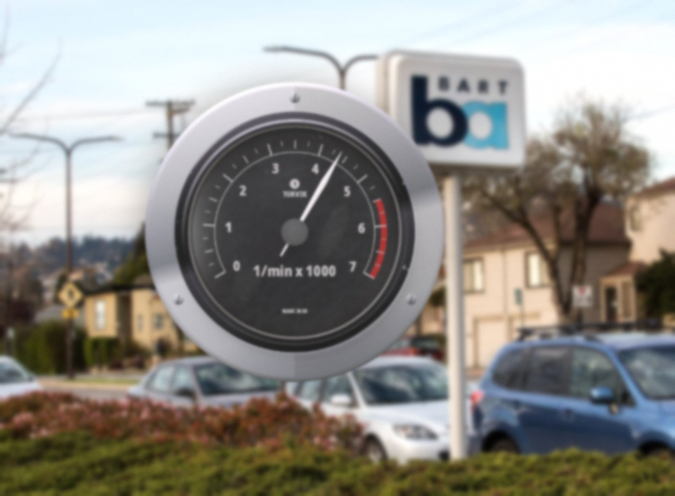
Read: 4375 rpm
